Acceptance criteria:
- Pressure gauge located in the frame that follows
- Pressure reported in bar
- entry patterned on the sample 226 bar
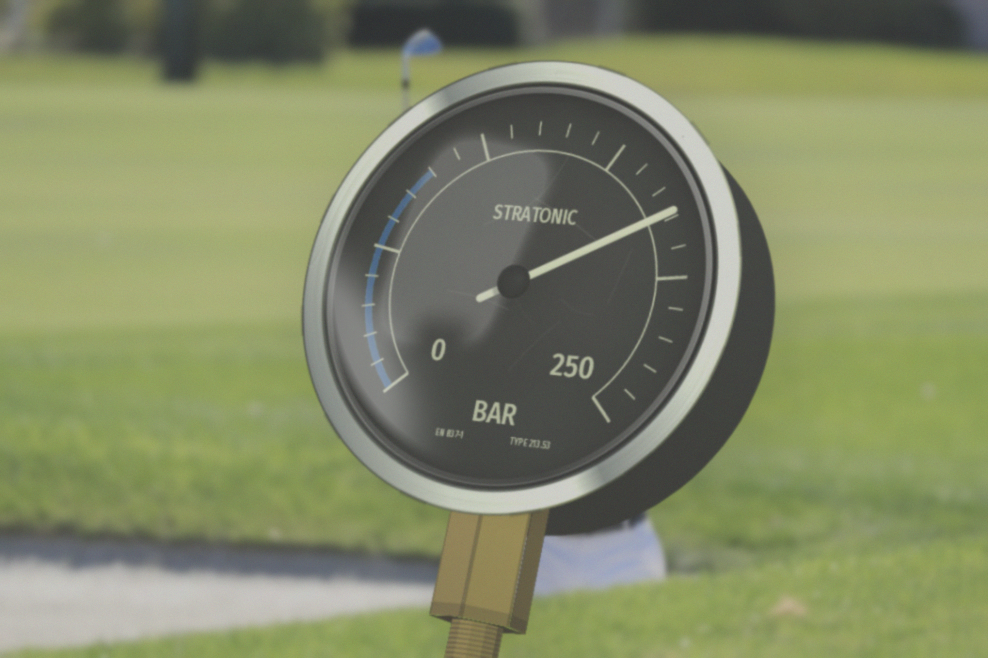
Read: 180 bar
